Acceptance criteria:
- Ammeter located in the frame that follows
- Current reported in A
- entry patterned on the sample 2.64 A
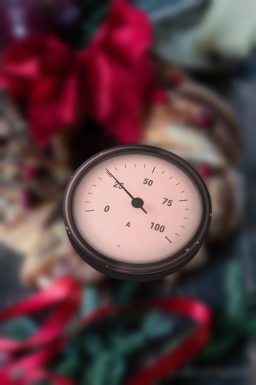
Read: 25 A
